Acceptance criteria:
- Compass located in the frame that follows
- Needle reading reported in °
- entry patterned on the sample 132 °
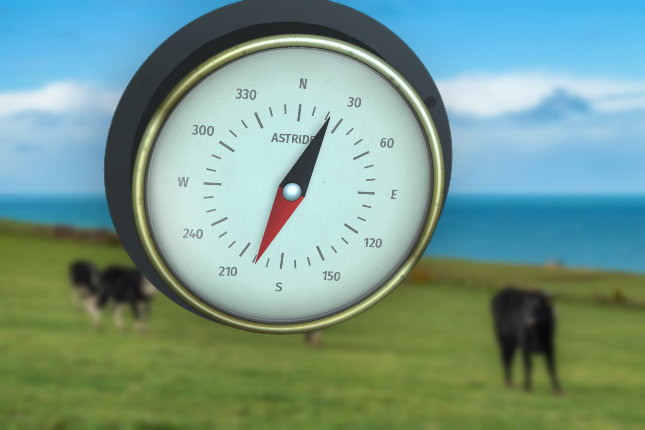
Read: 200 °
